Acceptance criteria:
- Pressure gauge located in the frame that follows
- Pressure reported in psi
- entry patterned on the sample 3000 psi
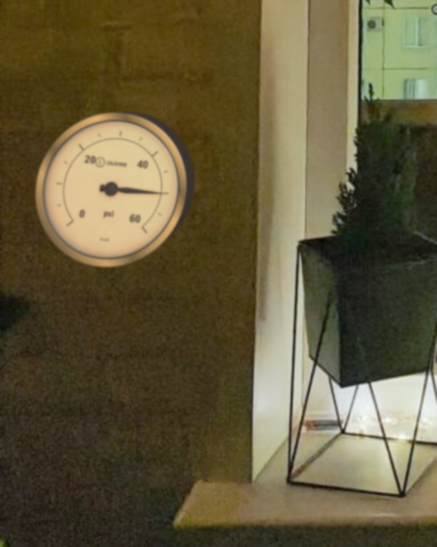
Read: 50 psi
